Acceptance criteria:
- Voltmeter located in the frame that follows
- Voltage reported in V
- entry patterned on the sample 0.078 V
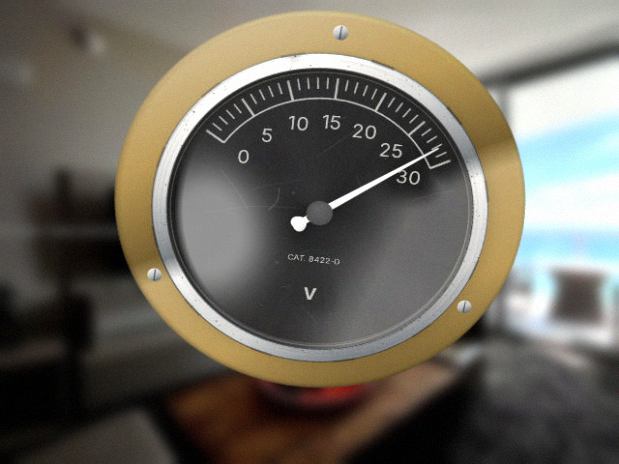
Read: 28 V
